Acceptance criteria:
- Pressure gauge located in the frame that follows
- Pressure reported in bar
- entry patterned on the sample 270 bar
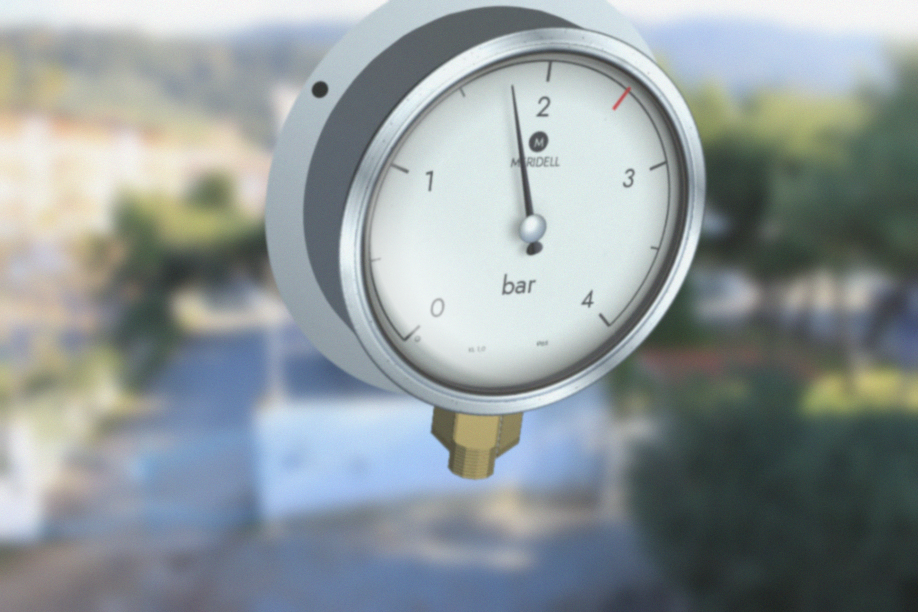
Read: 1.75 bar
